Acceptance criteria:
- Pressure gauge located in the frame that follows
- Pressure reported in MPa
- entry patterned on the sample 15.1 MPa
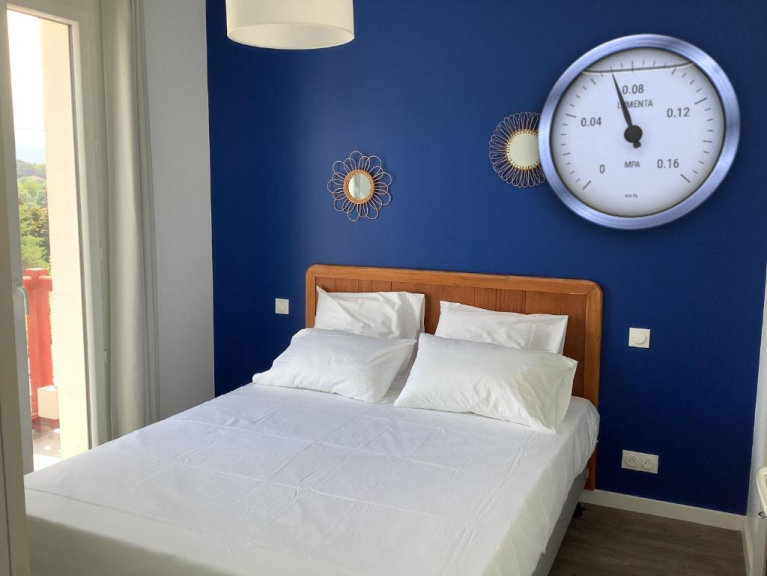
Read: 0.07 MPa
